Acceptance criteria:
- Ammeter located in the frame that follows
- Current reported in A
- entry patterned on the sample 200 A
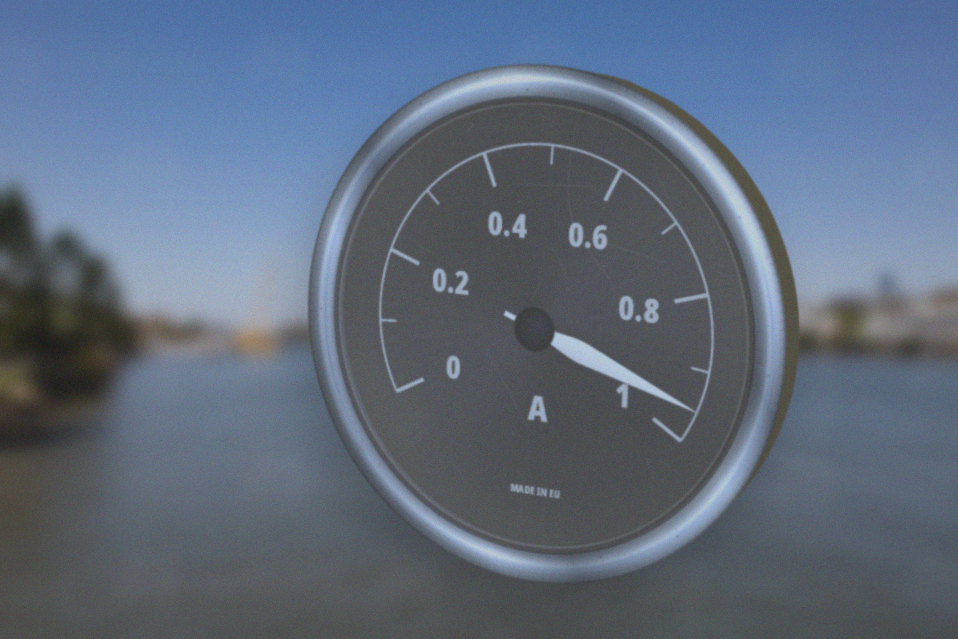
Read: 0.95 A
